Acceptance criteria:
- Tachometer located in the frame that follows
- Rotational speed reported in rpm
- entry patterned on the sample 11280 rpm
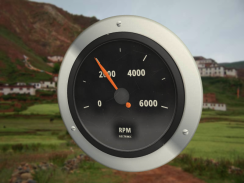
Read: 2000 rpm
